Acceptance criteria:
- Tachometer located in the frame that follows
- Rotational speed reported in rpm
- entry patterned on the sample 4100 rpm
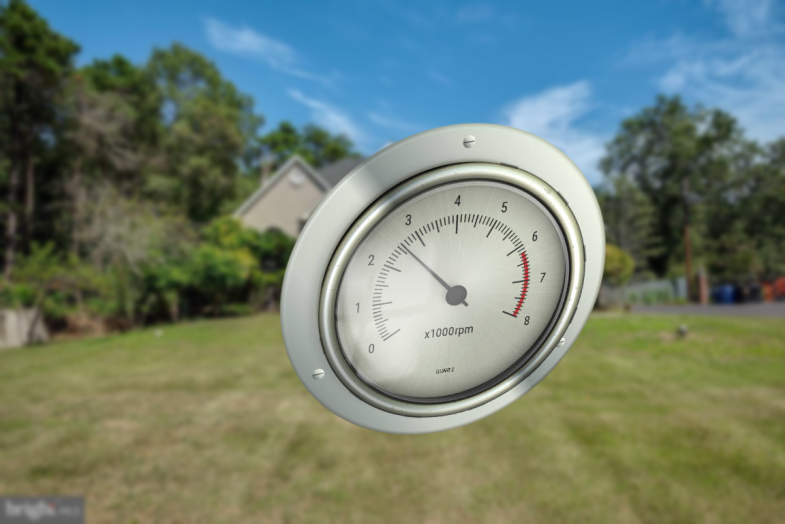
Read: 2600 rpm
